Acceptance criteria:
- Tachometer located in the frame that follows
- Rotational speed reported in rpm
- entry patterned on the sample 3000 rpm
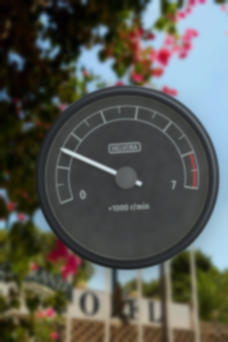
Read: 1500 rpm
